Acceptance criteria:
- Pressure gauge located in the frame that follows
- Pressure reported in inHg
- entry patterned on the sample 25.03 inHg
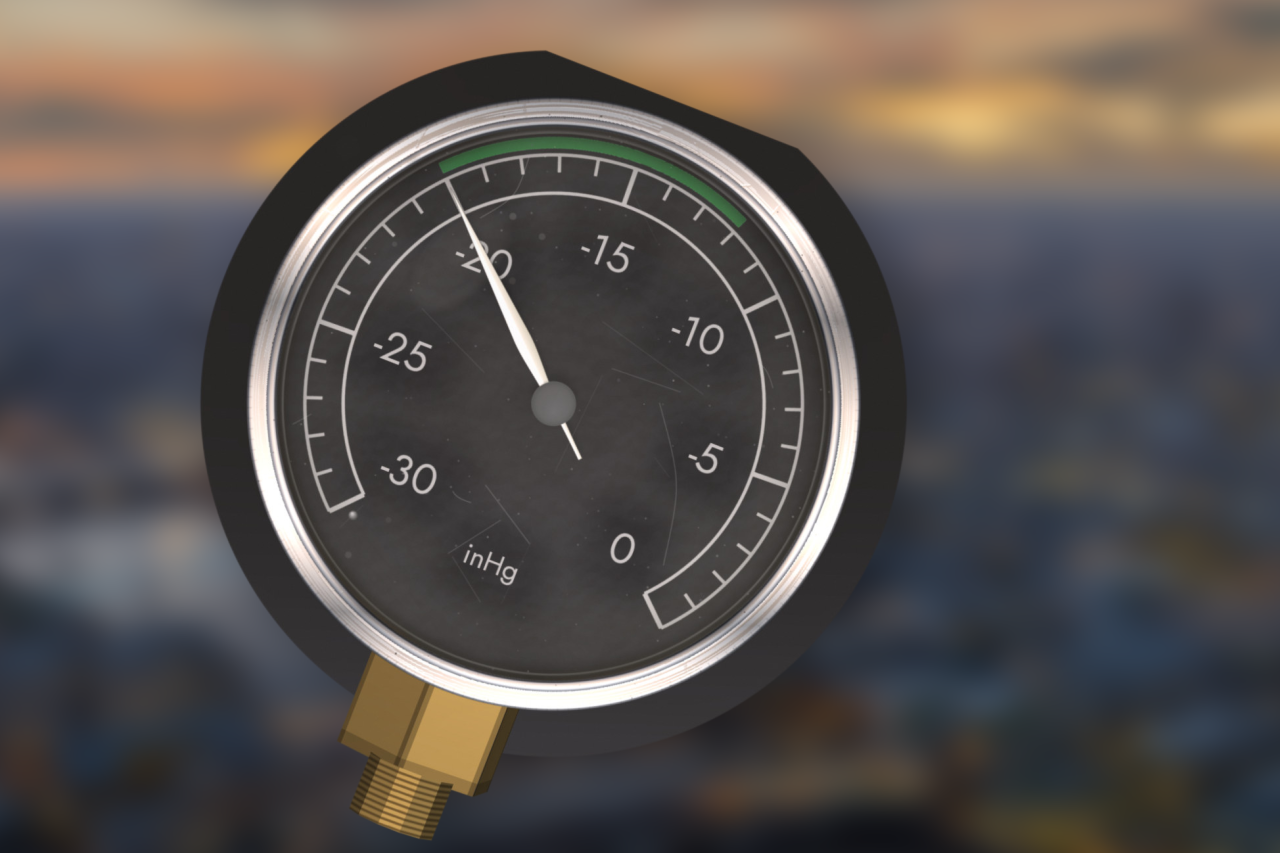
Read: -20 inHg
